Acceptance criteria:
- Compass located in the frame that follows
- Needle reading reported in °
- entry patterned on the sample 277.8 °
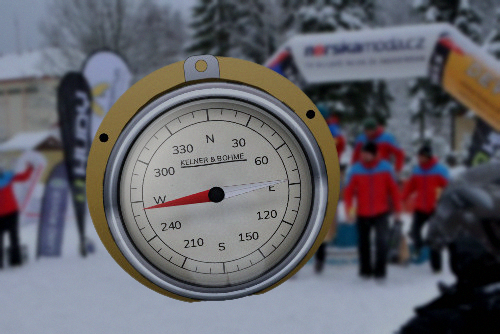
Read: 265 °
